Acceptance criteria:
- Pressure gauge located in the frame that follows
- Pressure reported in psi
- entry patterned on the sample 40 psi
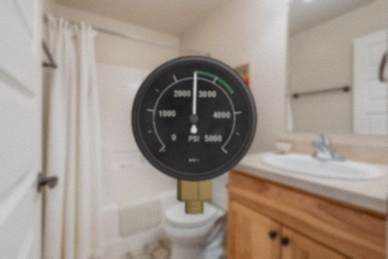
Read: 2500 psi
